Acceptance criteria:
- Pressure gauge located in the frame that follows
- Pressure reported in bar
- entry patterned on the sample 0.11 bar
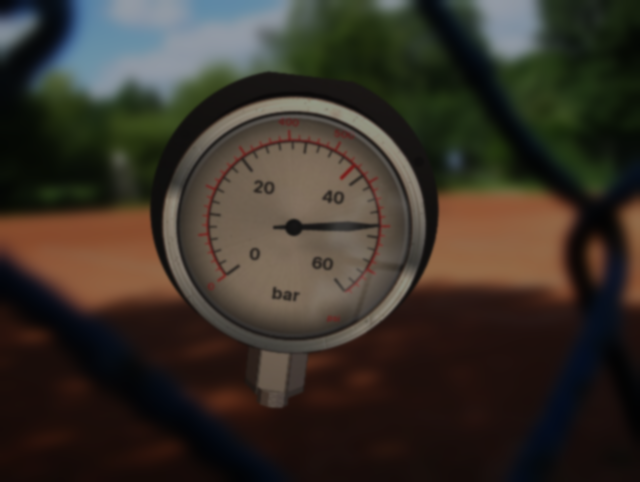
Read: 48 bar
